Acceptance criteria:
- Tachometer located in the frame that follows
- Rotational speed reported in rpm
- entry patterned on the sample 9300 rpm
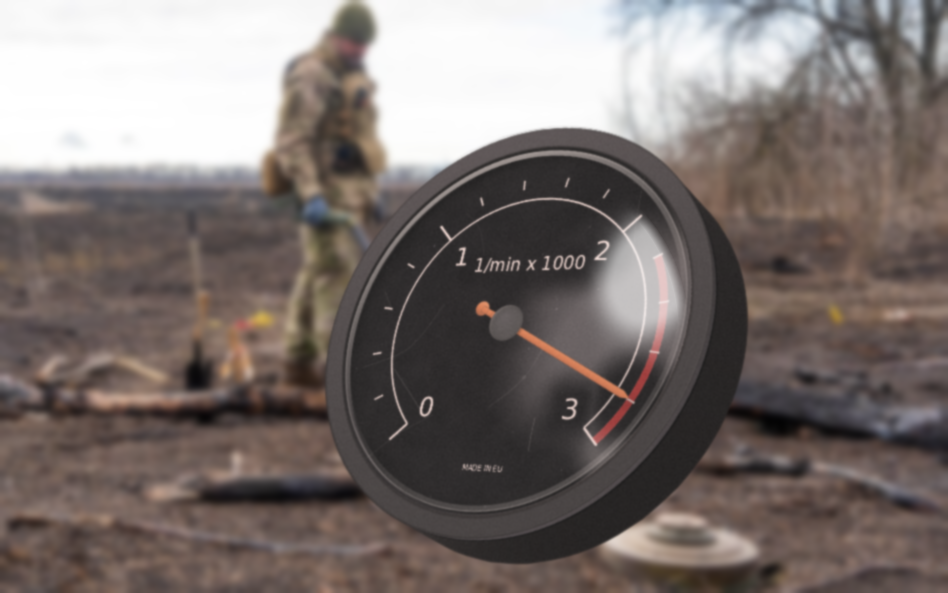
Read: 2800 rpm
